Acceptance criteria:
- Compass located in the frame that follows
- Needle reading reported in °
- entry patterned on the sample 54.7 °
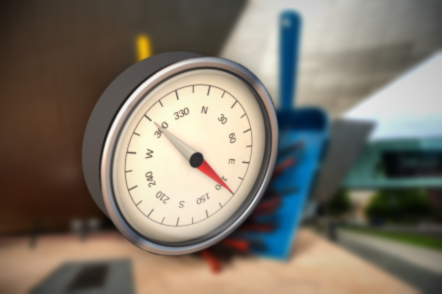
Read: 120 °
